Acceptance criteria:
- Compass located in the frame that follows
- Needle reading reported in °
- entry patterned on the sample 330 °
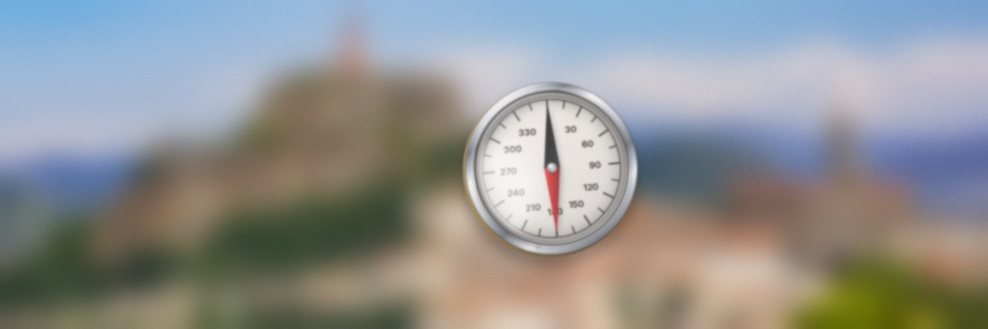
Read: 180 °
